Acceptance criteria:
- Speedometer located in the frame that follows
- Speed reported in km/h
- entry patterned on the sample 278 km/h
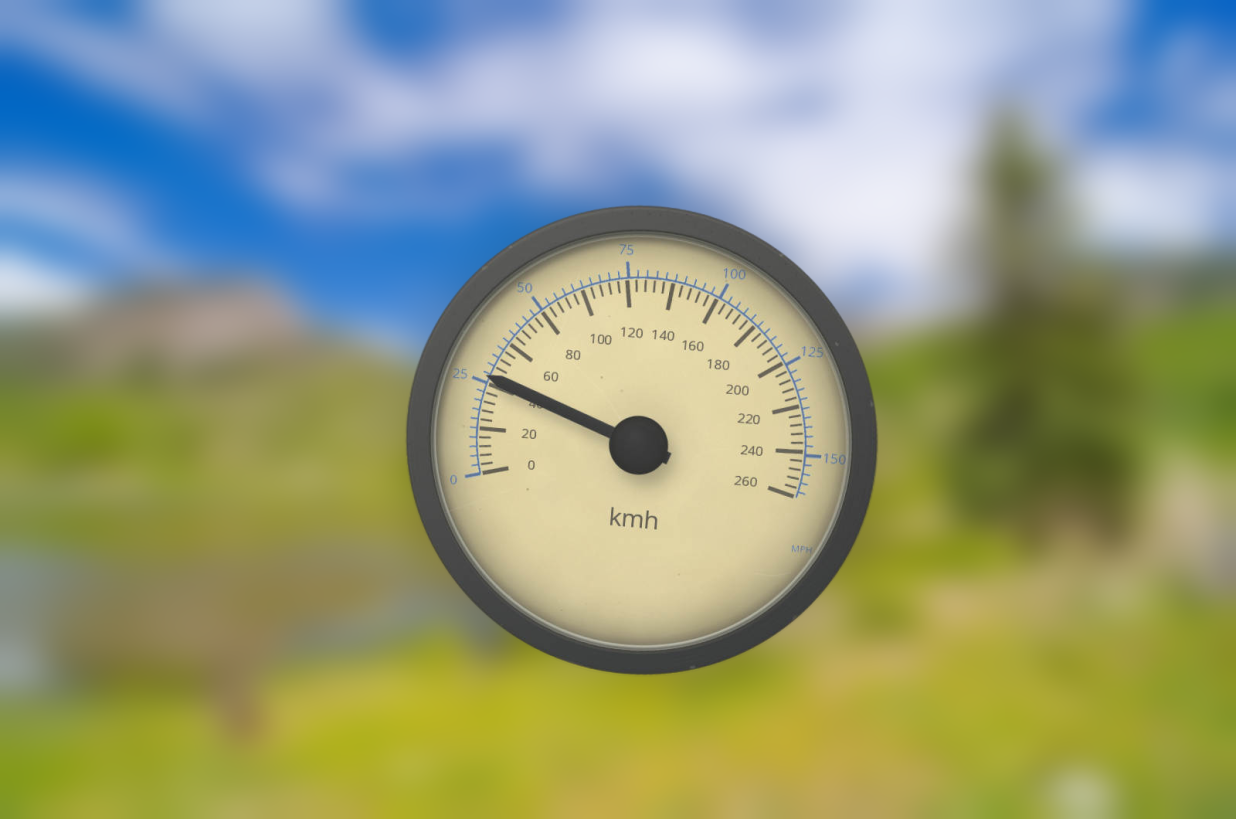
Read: 44 km/h
